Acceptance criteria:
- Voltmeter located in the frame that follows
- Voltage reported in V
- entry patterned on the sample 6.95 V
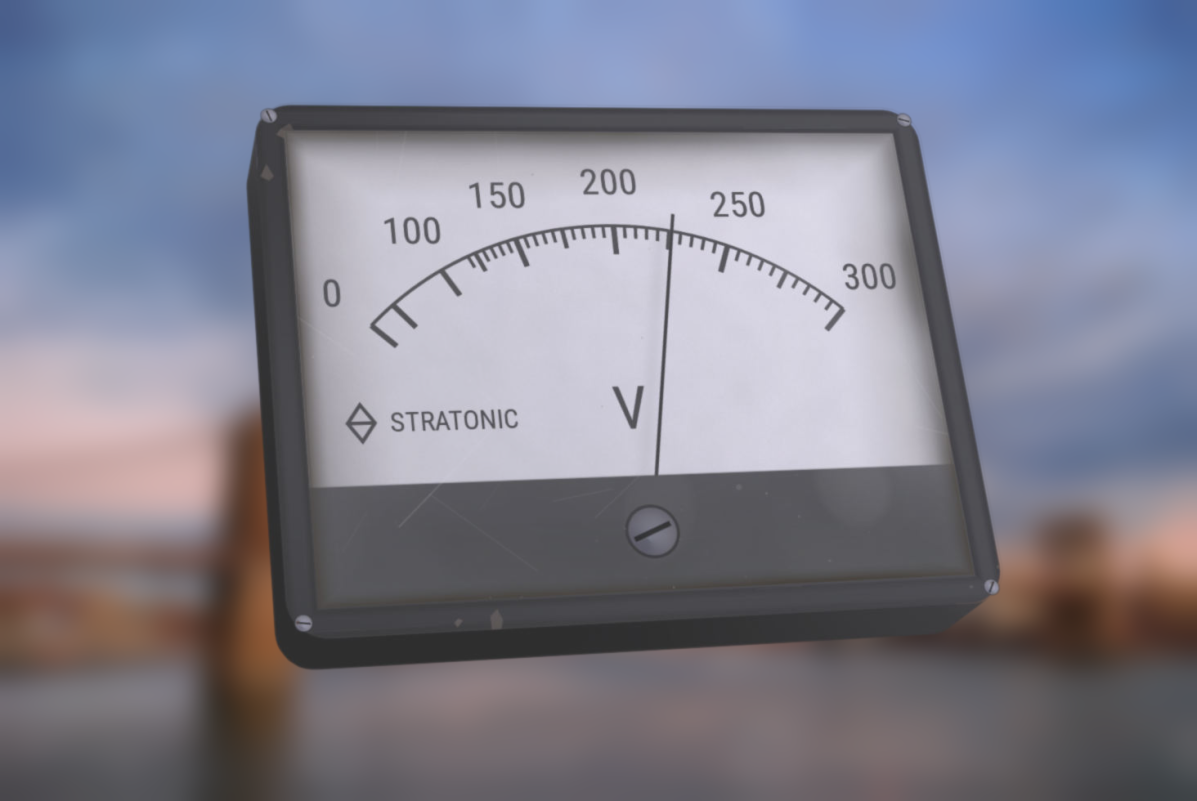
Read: 225 V
